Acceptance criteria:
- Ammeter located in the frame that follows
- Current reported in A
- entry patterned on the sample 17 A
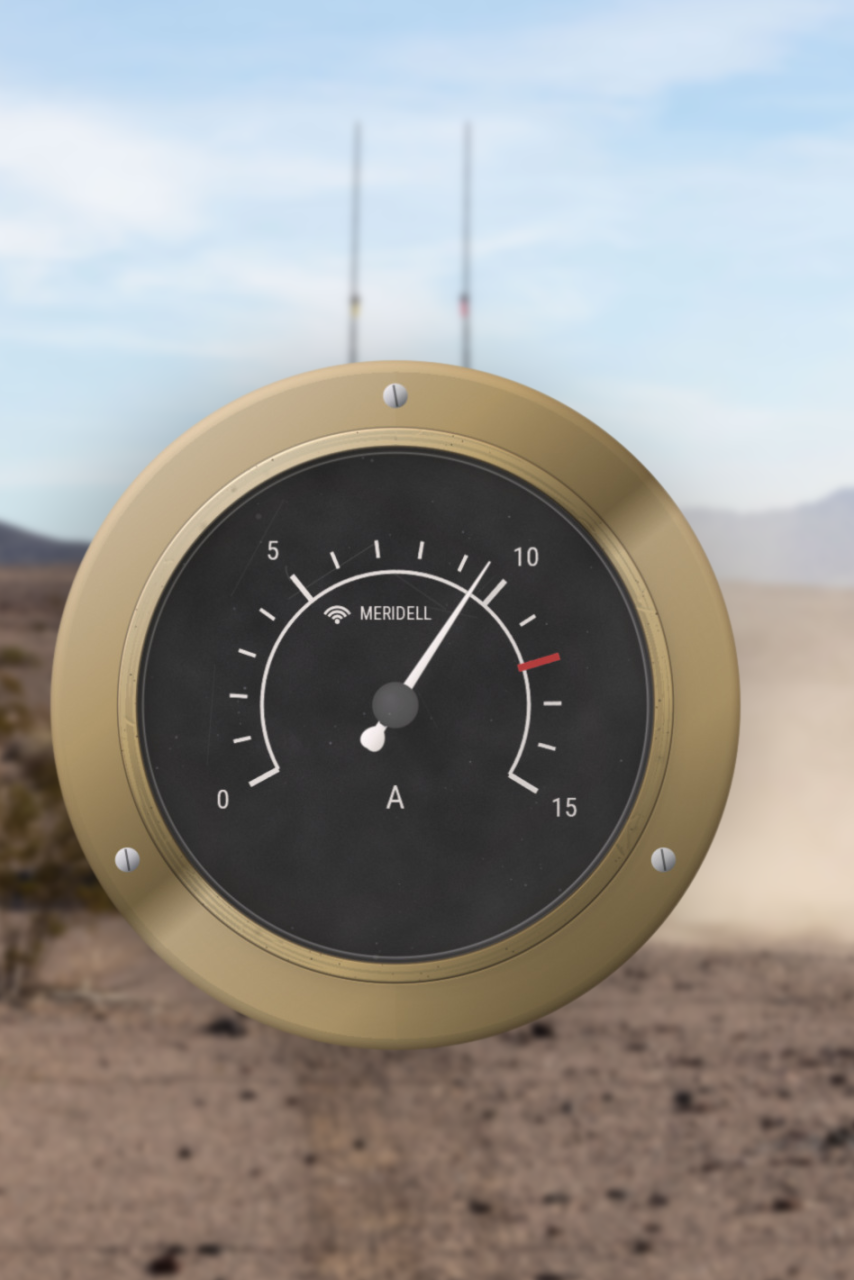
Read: 9.5 A
